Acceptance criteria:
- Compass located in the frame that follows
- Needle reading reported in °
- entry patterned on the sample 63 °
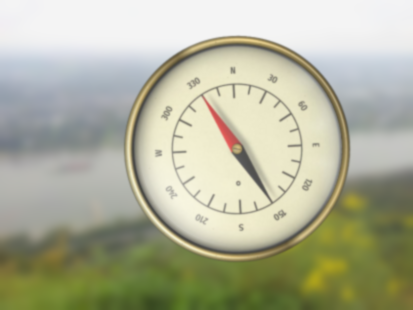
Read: 330 °
